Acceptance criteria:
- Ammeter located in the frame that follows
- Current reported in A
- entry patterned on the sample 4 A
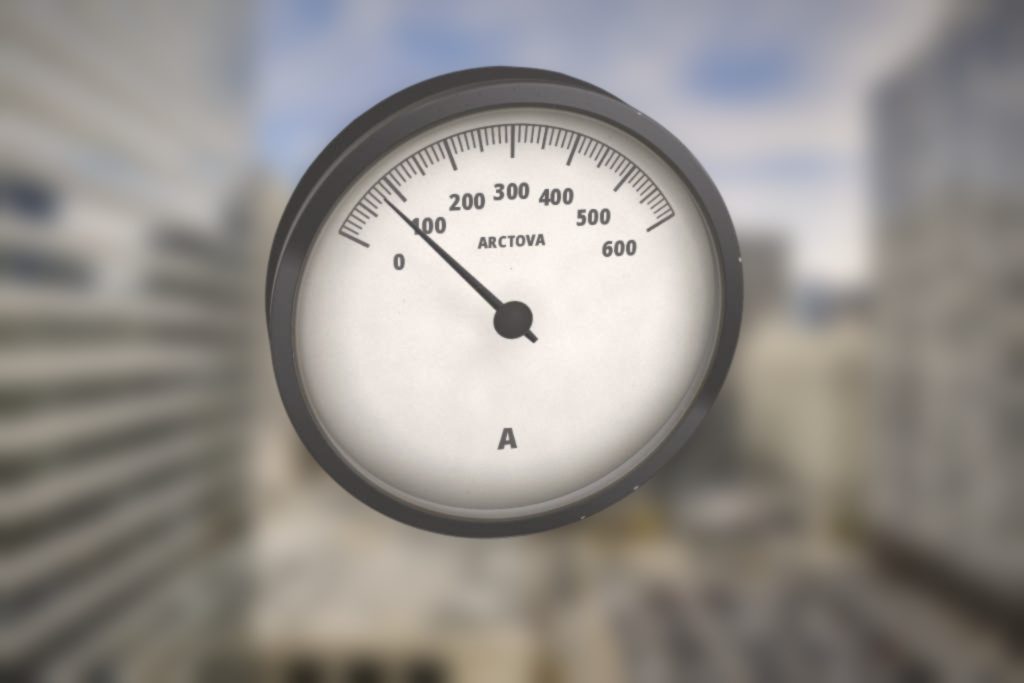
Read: 80 A
